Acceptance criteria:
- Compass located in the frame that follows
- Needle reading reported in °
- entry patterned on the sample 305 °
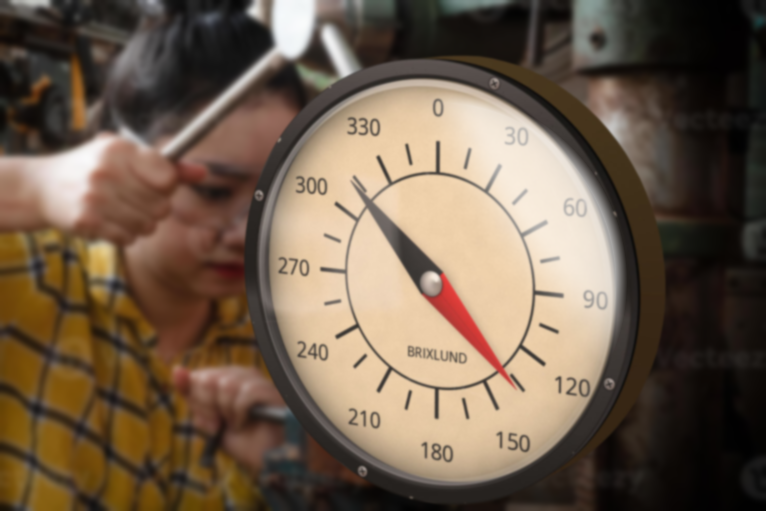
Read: 135 °
